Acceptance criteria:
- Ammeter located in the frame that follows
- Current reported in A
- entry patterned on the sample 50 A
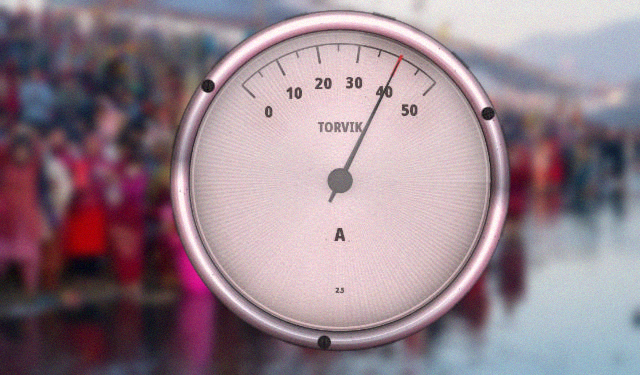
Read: 40 A
